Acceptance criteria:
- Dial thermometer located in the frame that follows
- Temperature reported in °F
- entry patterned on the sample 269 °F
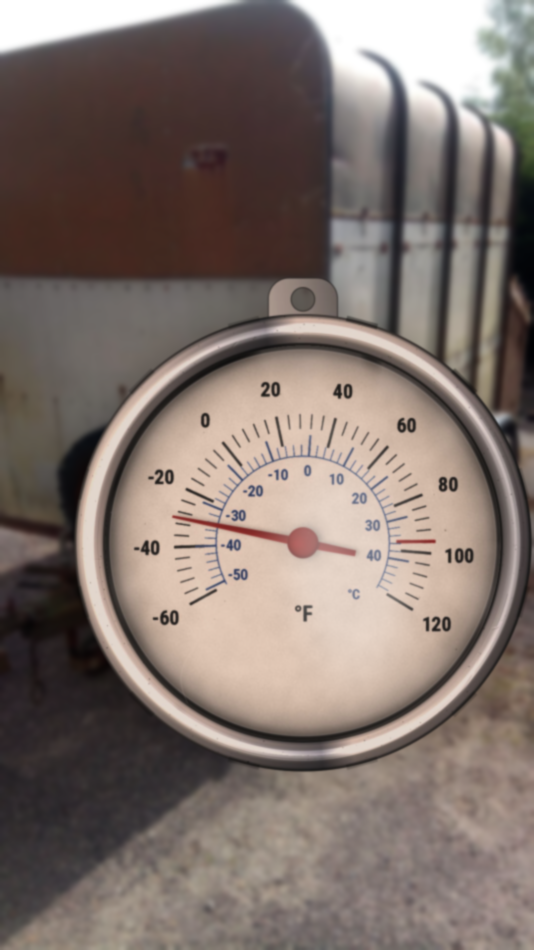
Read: -30 °F
